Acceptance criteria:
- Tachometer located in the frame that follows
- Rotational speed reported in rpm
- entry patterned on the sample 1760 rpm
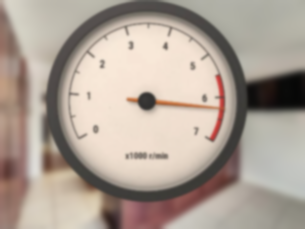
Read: 6250 rpm
